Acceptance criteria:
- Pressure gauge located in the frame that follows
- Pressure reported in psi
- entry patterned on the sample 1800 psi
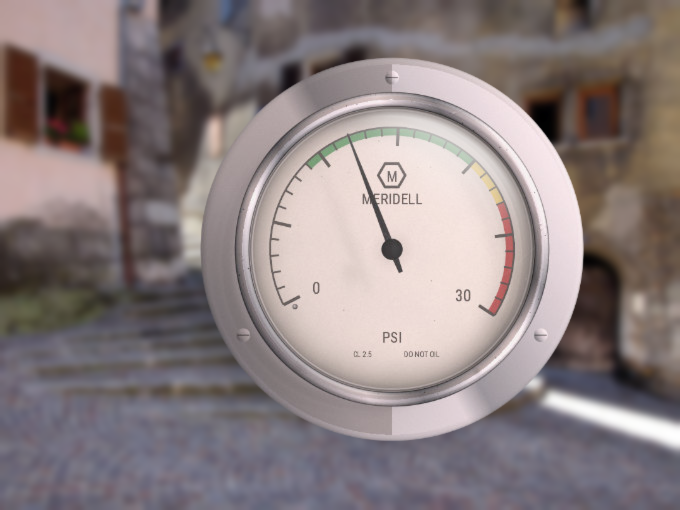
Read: 12 psi
